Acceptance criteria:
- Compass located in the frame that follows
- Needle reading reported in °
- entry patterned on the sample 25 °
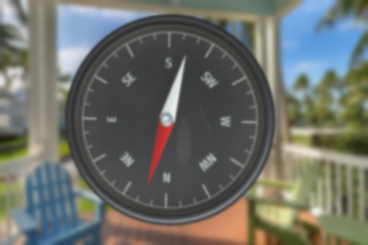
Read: 15 °
